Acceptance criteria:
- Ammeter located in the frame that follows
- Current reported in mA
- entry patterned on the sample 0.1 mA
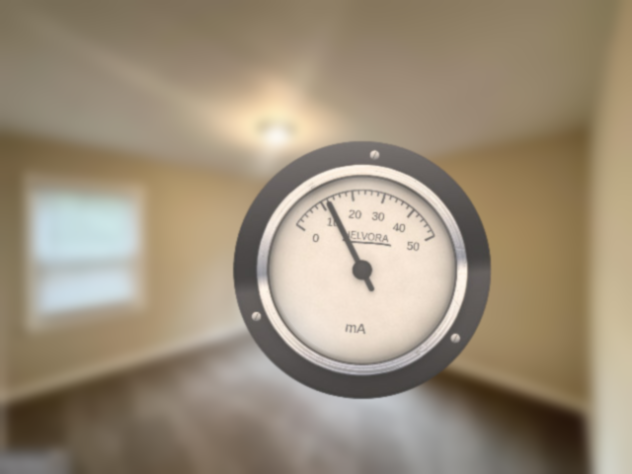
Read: 12 mA
